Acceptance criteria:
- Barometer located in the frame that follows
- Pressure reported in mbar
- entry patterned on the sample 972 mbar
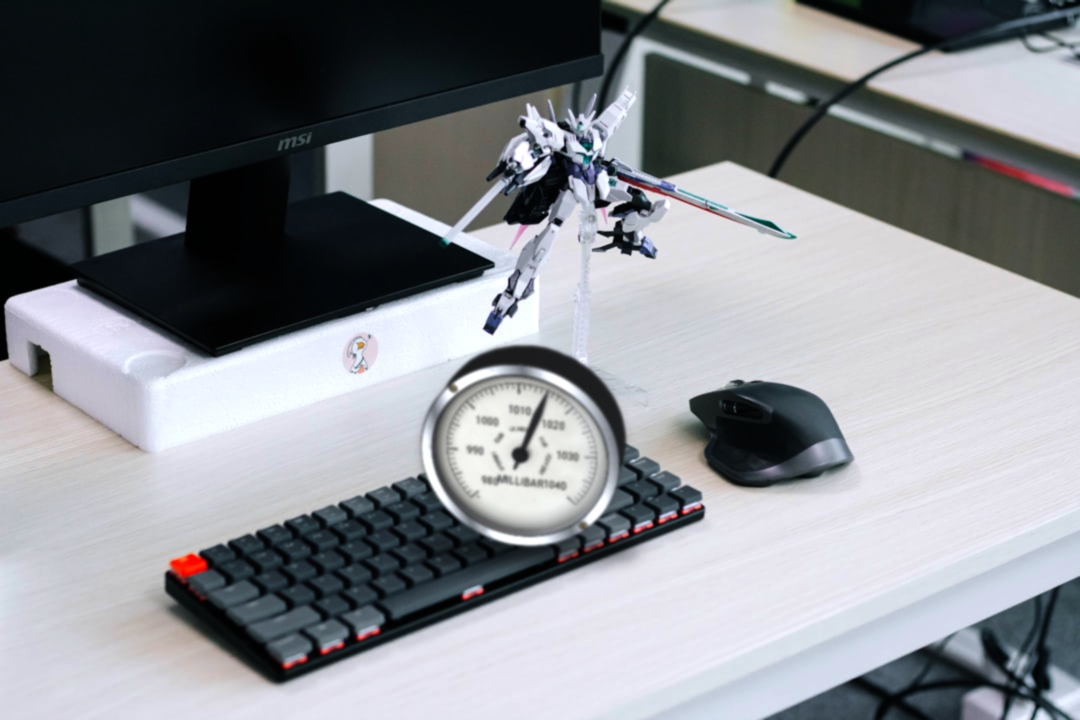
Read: 1015 mbar
